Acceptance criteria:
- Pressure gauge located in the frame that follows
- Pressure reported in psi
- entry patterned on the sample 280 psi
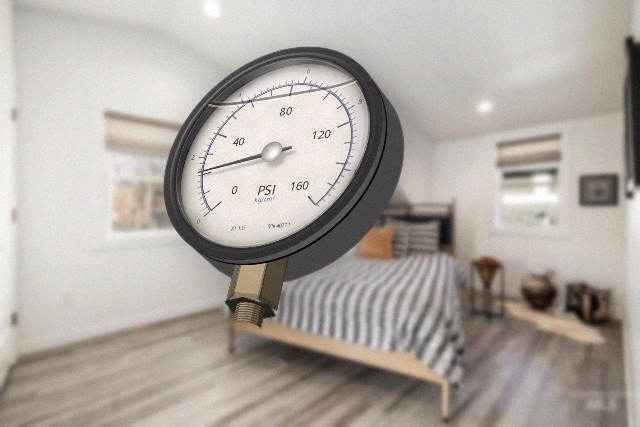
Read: 20 psi
